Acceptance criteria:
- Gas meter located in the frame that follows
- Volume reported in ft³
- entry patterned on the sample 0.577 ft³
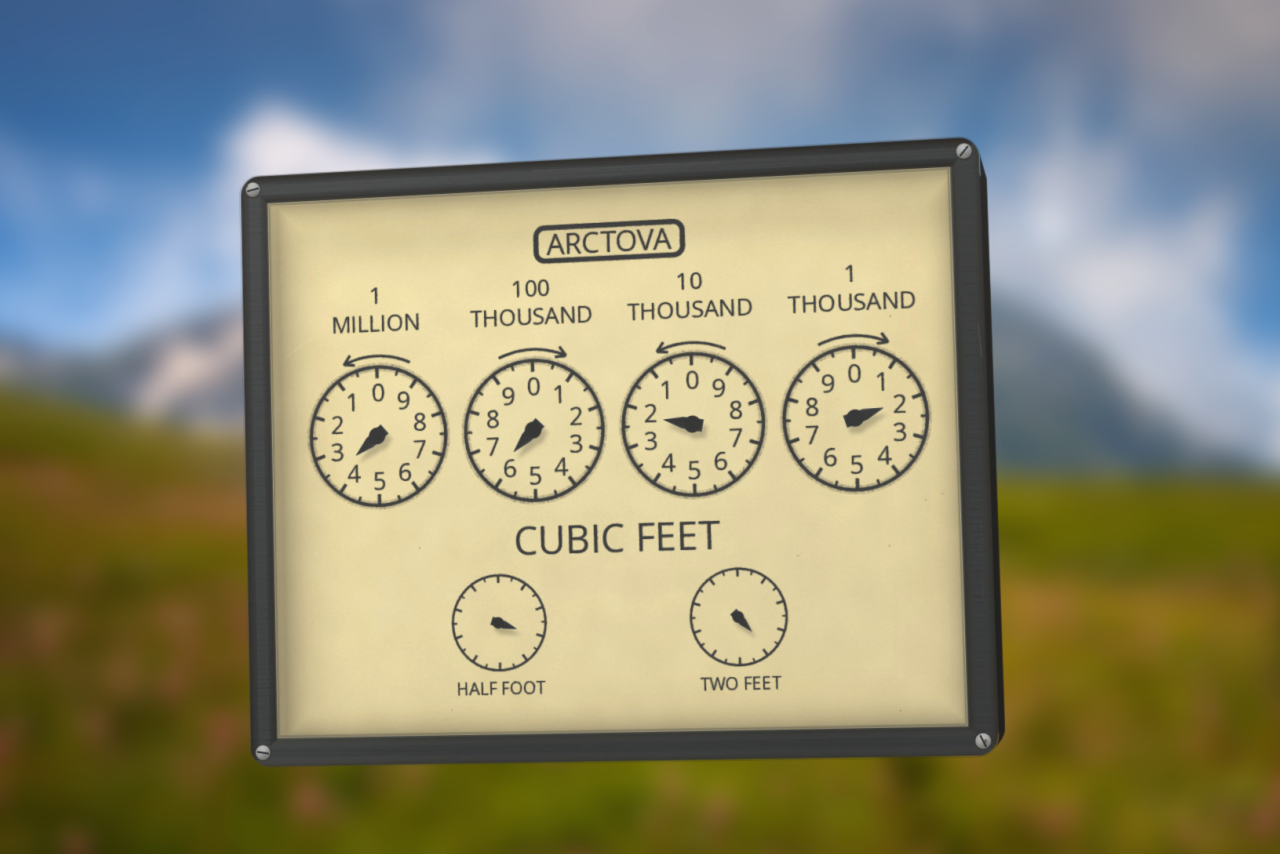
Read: 362200 ft³
